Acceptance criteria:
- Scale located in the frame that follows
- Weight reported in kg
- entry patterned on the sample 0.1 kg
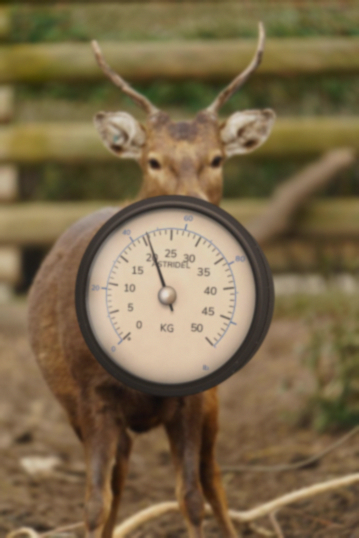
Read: 21 kg
